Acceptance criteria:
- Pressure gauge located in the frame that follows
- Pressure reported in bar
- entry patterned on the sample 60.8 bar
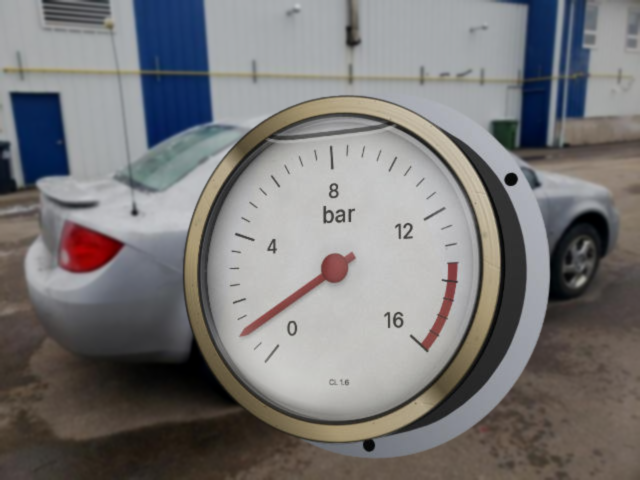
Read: 1 bar
